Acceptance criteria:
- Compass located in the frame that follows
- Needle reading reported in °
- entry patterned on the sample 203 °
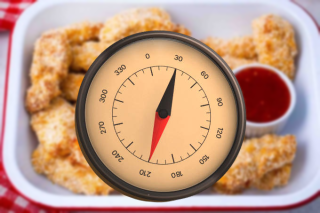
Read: 210 °
